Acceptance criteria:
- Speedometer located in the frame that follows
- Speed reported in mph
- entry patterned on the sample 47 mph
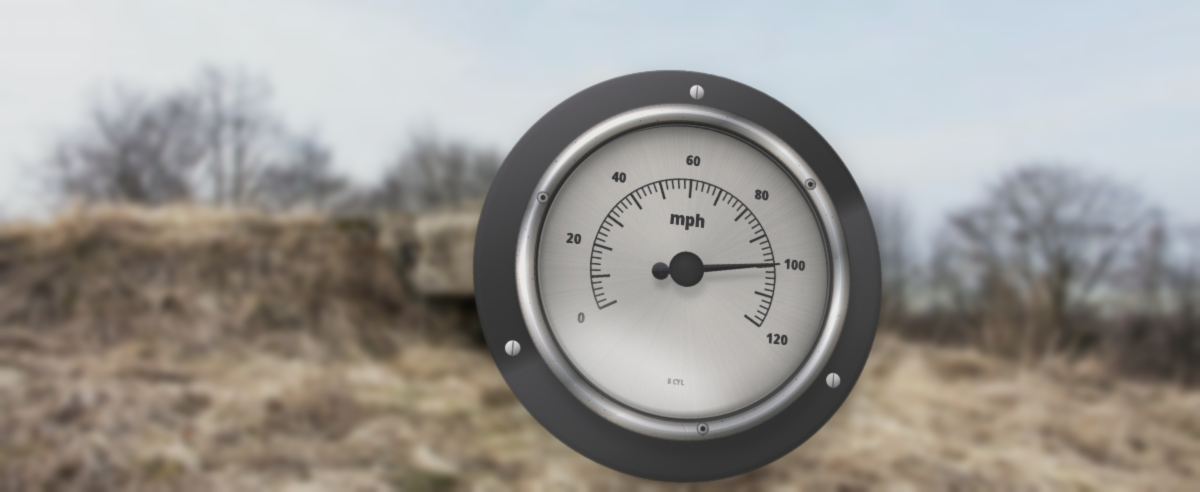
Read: 100 mph
